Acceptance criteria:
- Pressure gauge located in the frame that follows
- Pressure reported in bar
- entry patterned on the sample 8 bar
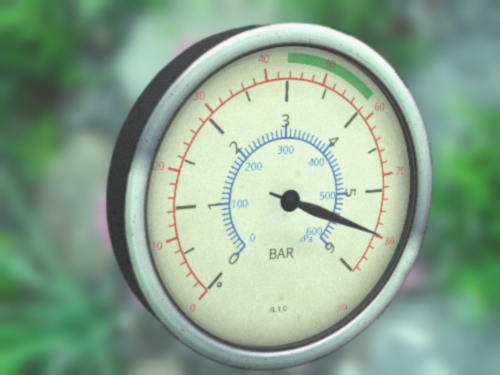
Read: 5.5 bar
